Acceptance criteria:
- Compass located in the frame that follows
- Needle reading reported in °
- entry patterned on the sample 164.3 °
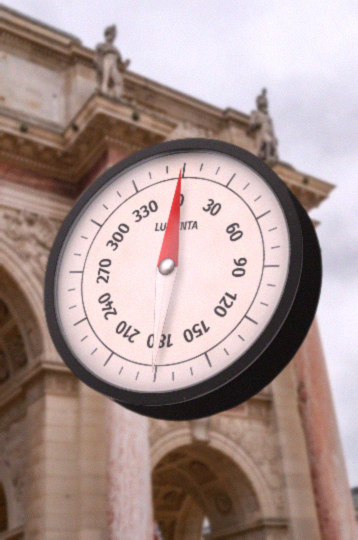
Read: 0 °
